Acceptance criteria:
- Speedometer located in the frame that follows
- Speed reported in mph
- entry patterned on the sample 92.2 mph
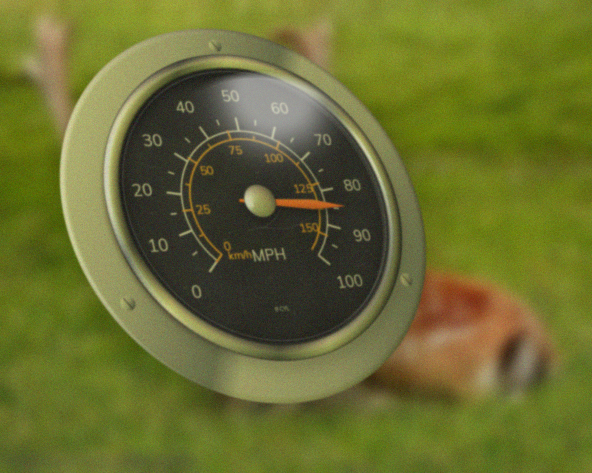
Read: 85 mph
